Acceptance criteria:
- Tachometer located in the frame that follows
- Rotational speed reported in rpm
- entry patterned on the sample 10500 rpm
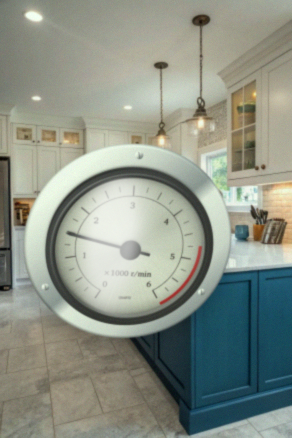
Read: 1500 rpm
